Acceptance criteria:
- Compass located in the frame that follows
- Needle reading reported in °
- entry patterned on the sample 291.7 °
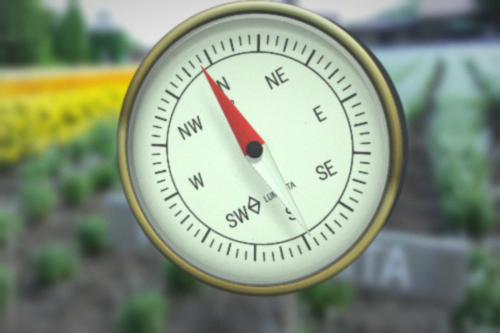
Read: 355 °
